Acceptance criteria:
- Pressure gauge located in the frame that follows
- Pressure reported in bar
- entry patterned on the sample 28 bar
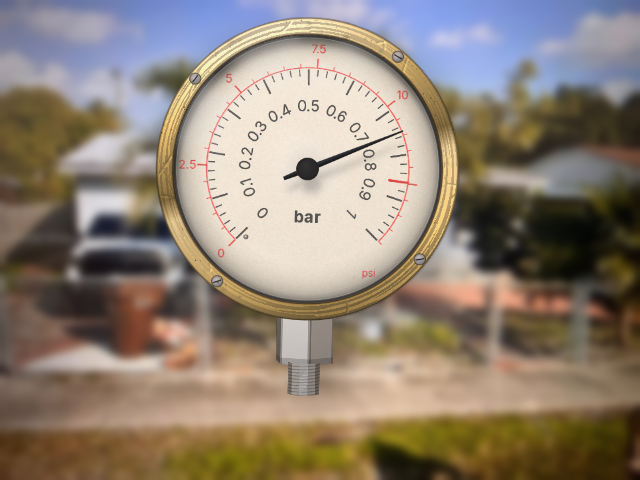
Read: 0.75 bar
